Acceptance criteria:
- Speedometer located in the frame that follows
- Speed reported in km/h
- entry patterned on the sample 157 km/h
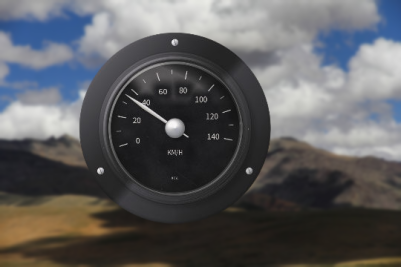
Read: 35 km/h
